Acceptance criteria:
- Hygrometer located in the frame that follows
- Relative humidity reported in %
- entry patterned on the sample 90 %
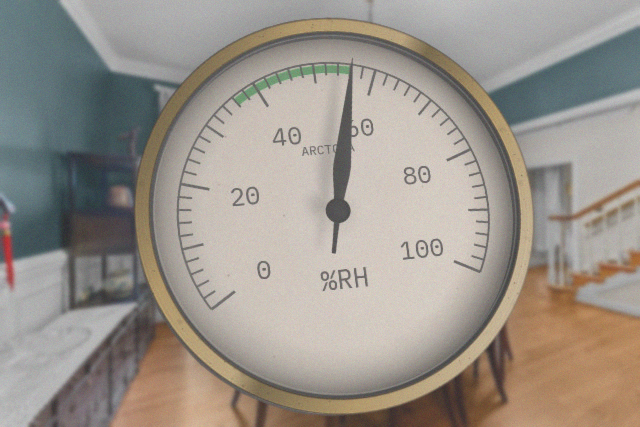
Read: 56 %
